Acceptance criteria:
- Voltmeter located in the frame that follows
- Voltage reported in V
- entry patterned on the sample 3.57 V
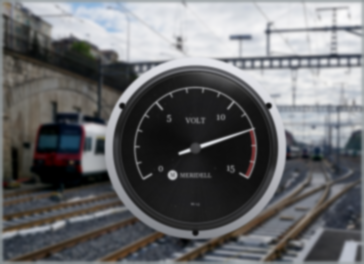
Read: 12 V
